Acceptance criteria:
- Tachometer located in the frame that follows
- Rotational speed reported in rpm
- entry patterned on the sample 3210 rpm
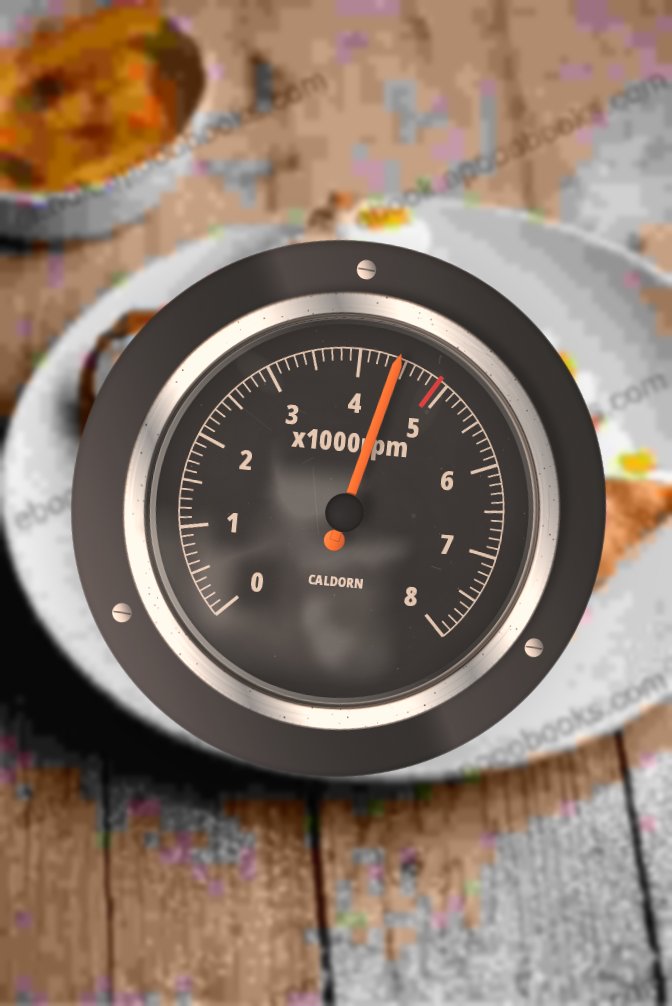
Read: 4400 rpm
